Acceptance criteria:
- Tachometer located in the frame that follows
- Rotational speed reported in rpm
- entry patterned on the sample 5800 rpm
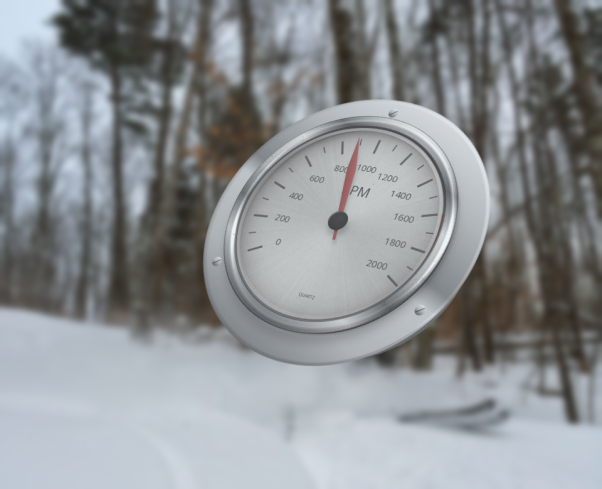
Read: 900 rpm
